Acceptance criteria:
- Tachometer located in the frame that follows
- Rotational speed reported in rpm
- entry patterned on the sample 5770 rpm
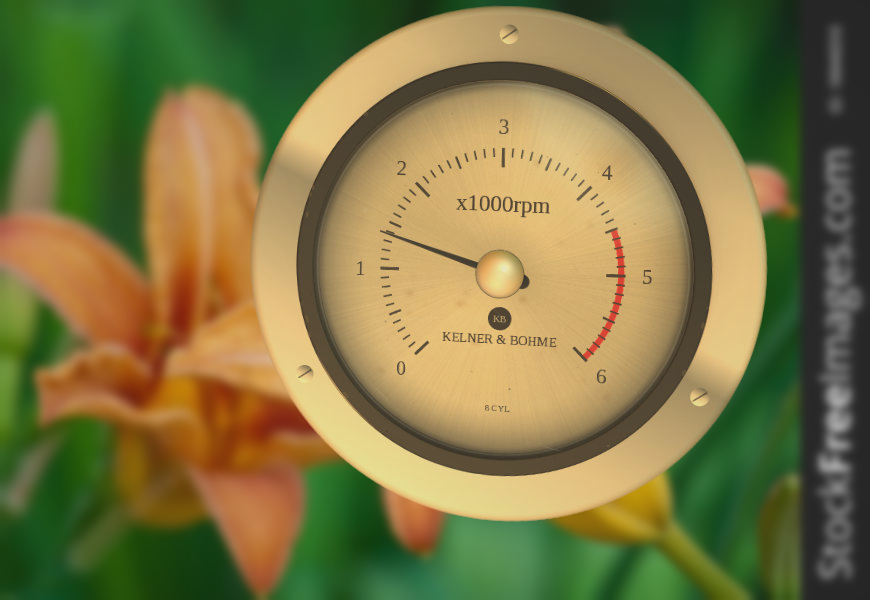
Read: 1400 rpm
